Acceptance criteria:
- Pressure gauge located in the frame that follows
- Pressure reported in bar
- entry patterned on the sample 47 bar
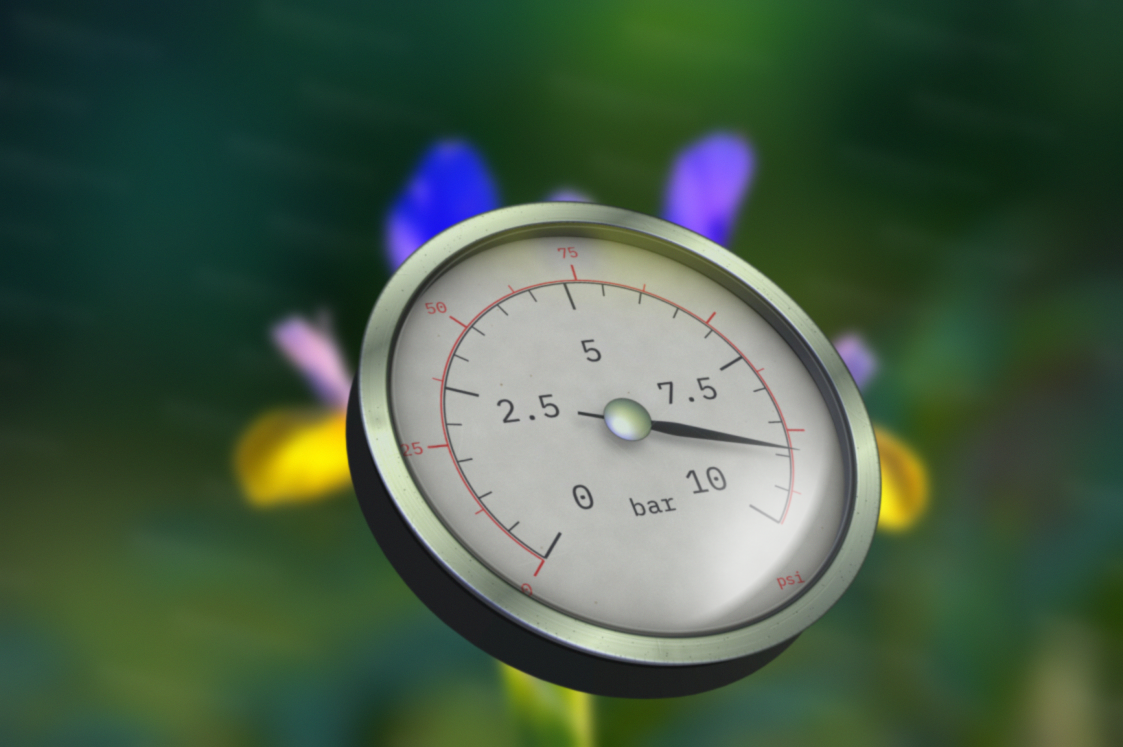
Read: 9 bar
